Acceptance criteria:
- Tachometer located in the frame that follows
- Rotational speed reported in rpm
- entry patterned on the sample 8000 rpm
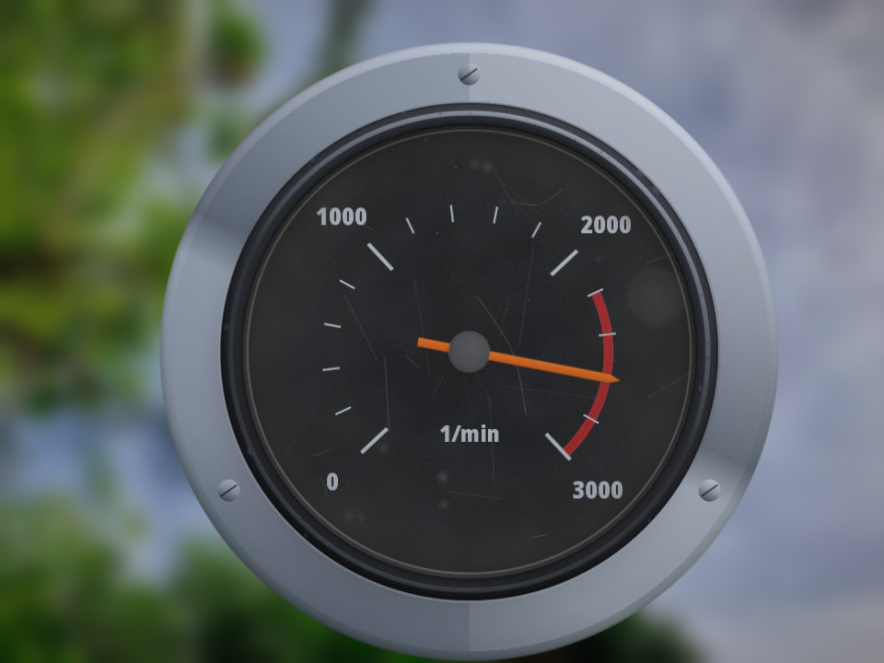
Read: 2600 rpm
